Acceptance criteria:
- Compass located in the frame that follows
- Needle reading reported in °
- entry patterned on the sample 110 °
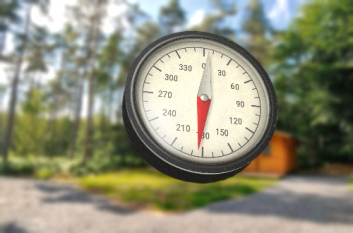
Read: 185 °
